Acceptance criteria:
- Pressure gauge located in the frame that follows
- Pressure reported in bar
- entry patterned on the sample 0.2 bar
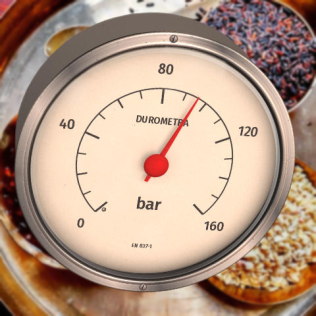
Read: 95 bar
